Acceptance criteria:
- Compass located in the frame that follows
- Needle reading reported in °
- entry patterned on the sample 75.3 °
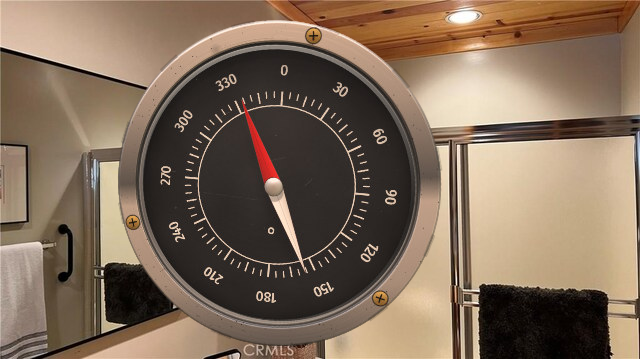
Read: 335 °
